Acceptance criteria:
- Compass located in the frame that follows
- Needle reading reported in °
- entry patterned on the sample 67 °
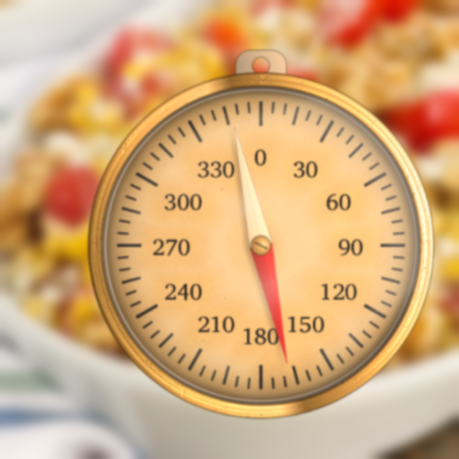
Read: 167.5 °
